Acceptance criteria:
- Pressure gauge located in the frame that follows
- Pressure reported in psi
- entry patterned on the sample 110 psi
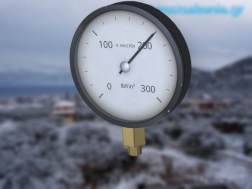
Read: 200 psi
